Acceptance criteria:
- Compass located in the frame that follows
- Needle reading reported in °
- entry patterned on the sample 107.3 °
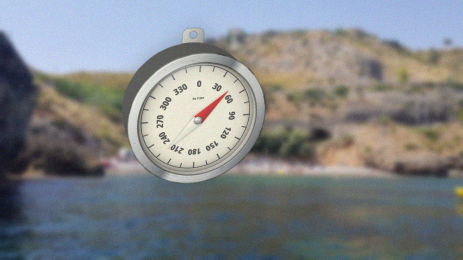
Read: 45 °
